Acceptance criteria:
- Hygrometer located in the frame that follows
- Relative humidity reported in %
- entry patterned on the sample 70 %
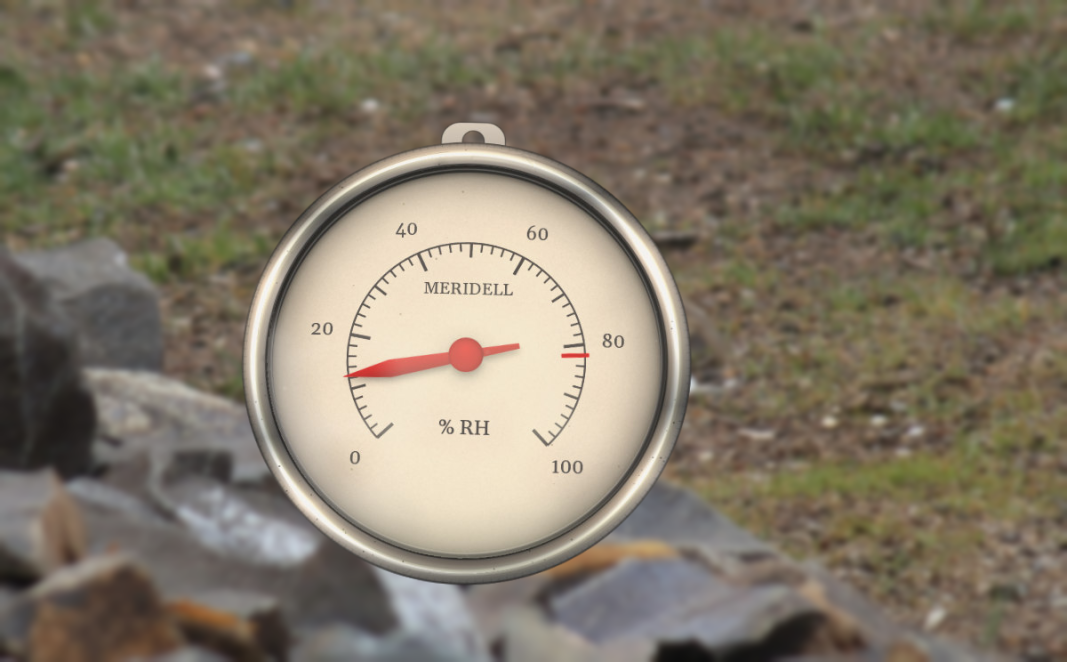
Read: 12 %
